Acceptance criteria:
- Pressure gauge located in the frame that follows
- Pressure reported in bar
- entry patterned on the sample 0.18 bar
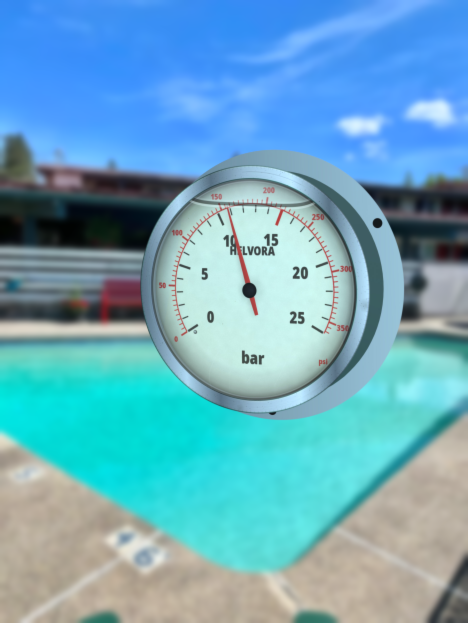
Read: 11 bar
